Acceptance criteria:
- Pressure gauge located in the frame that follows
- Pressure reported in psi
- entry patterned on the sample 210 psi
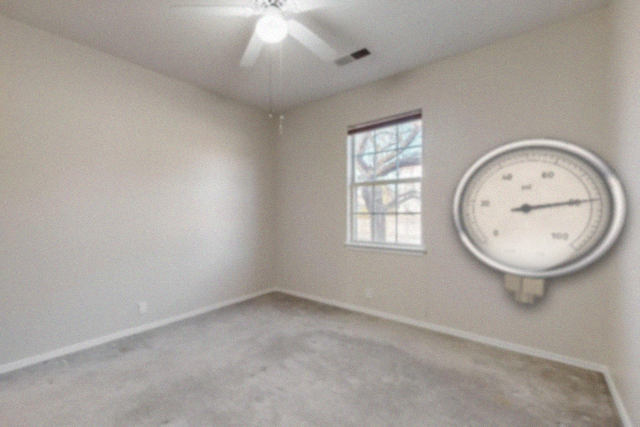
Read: 80 psi
